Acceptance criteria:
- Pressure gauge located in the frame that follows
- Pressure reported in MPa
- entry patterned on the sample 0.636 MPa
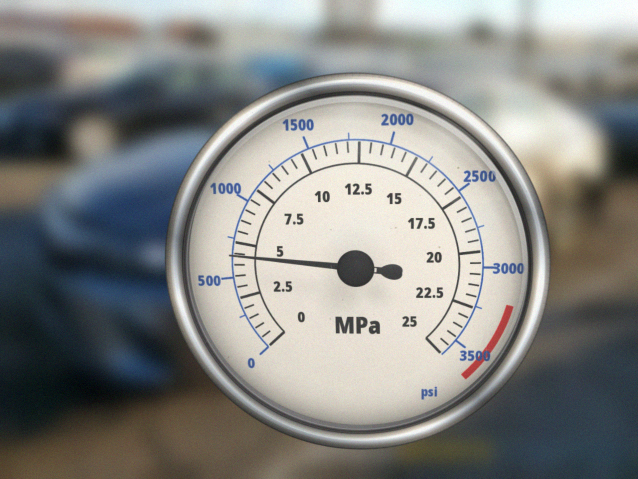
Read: 4.5 MPa
